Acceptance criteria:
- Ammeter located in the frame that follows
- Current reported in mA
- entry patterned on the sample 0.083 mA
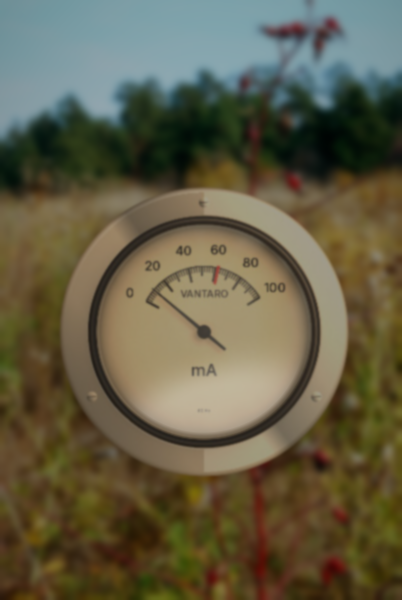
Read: 10 mA
